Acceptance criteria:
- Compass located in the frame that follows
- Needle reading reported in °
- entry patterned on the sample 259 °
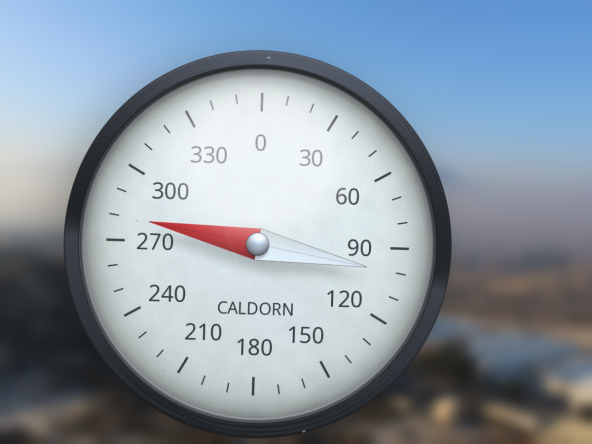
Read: 280 °
